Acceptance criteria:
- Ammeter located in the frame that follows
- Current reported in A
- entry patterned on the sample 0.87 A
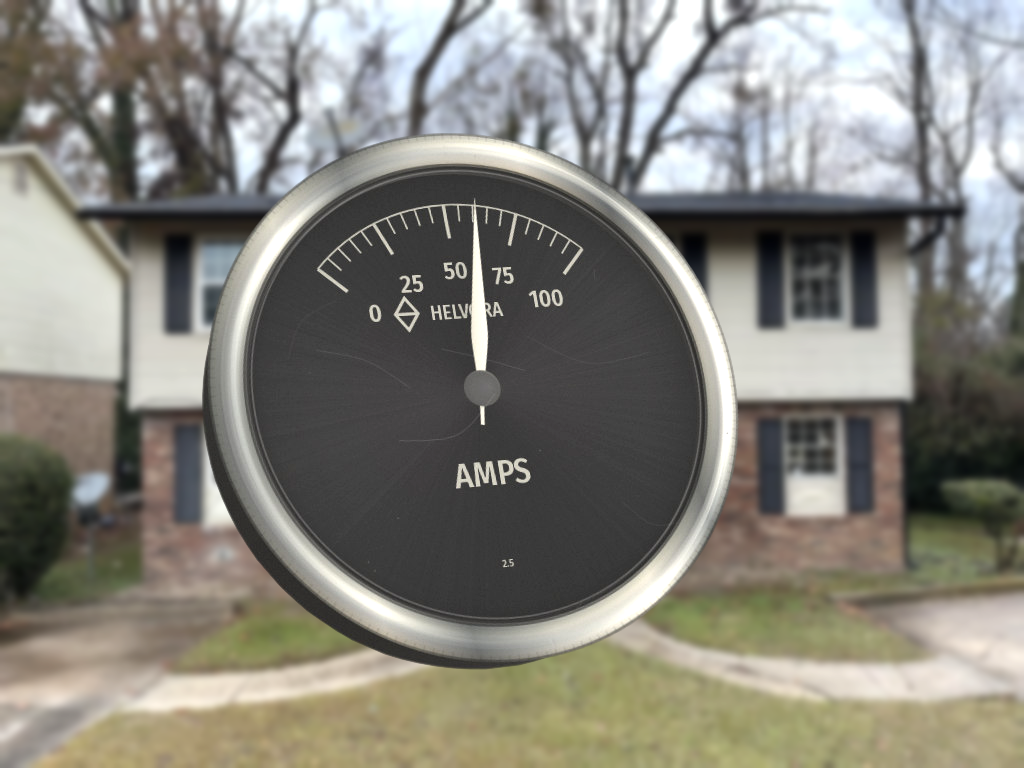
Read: 60 A
